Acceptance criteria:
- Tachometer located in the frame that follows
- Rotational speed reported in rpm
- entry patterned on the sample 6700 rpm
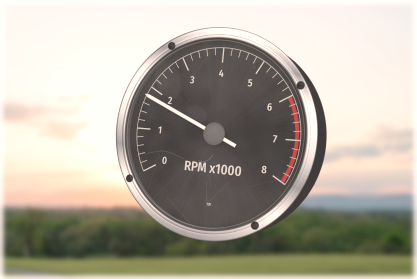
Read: 1800 rpm
